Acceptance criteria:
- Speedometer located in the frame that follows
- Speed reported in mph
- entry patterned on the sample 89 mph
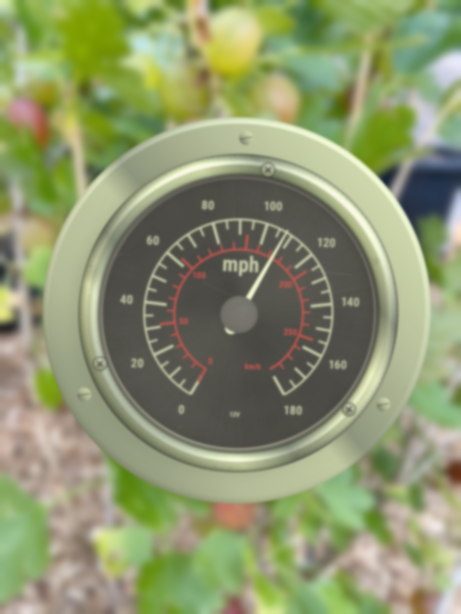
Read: 107.5 mph
